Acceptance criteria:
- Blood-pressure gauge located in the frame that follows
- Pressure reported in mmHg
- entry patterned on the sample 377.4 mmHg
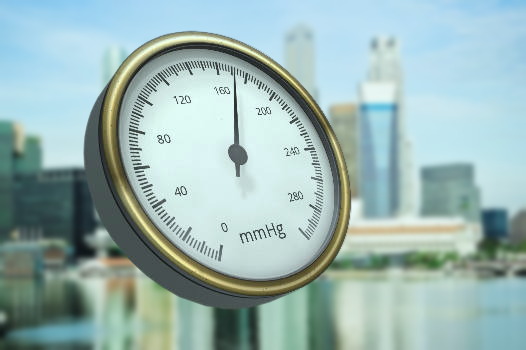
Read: 170 mmHg
